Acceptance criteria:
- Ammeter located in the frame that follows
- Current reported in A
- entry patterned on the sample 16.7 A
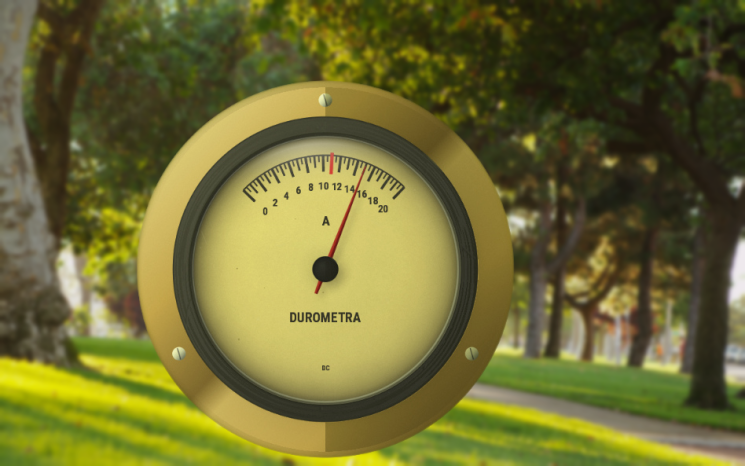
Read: 15 A
